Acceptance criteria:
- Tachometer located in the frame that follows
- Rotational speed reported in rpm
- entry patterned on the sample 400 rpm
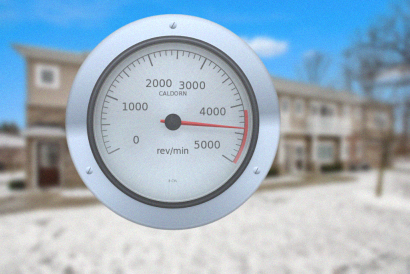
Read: 4400 rpm
